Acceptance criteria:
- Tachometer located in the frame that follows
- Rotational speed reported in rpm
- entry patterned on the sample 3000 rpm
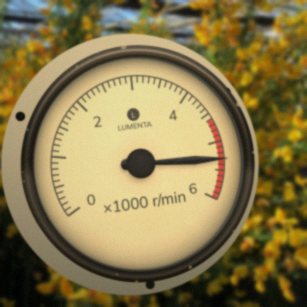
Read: 5300 rpm
